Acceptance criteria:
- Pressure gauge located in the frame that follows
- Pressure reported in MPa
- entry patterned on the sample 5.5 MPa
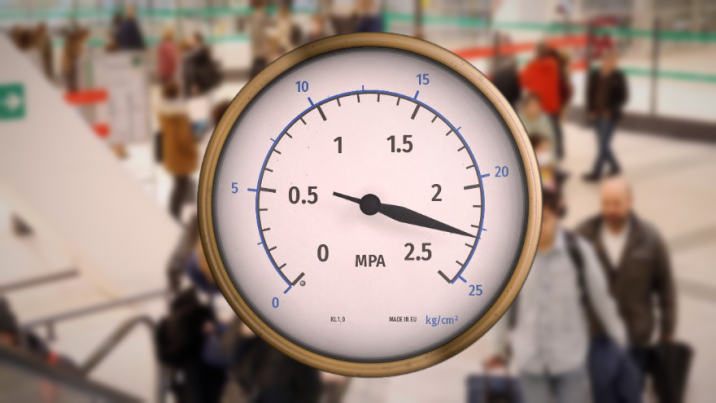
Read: 2.25 MPa
